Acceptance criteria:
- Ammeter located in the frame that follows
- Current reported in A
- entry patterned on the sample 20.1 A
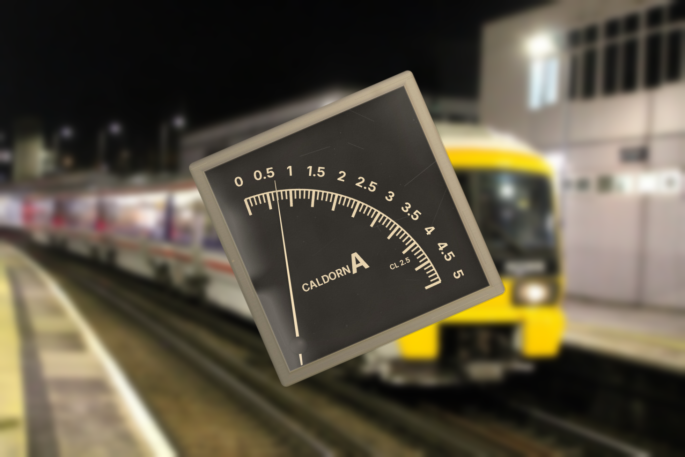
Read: 0.7 A
